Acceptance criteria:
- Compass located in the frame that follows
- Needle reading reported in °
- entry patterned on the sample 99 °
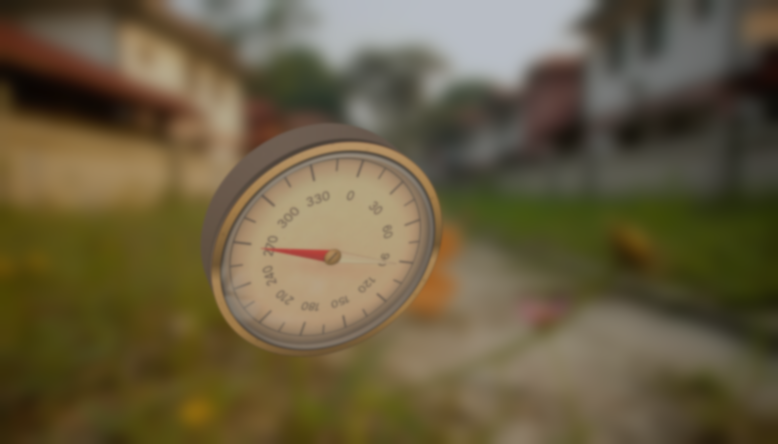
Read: 270 °
